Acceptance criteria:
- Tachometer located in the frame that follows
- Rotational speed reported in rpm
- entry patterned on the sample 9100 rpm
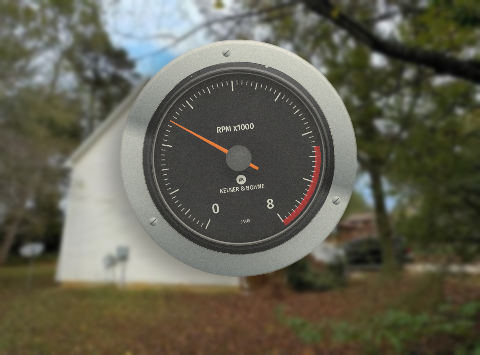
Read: 2500 rpm
